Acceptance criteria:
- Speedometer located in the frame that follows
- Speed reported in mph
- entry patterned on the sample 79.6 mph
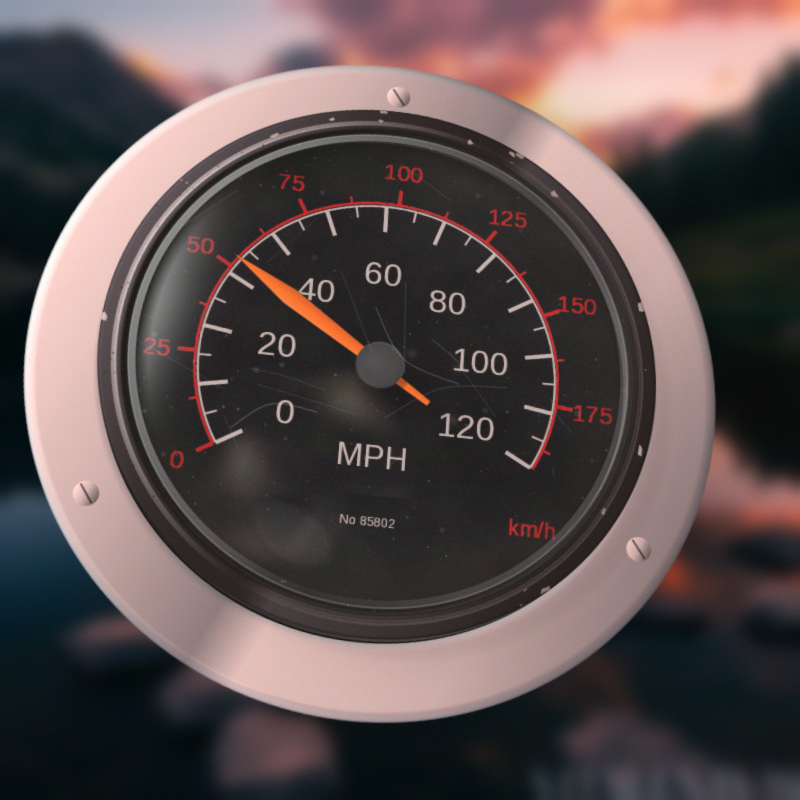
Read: 32.5 mph
